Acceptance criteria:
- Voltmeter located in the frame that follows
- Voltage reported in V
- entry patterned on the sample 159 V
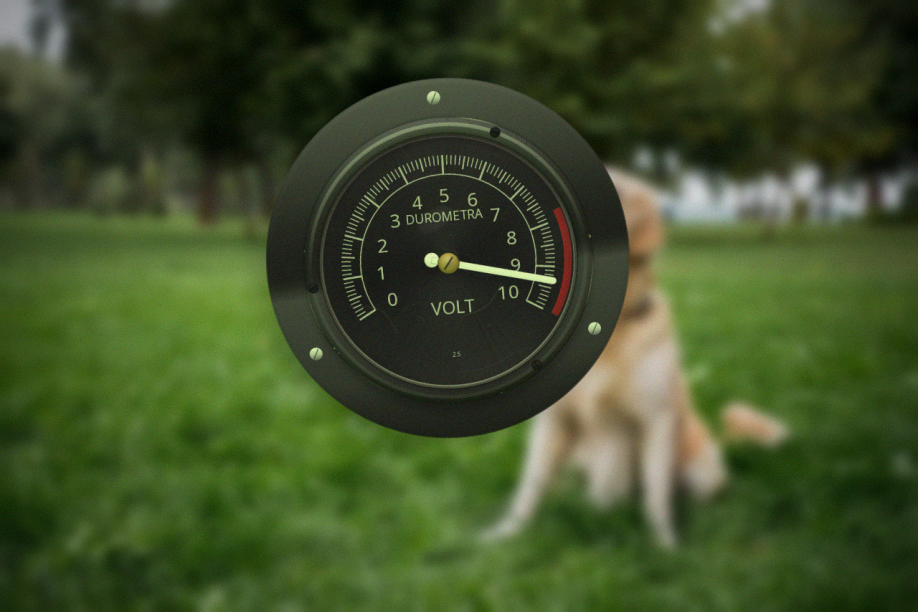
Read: 9.3 V
